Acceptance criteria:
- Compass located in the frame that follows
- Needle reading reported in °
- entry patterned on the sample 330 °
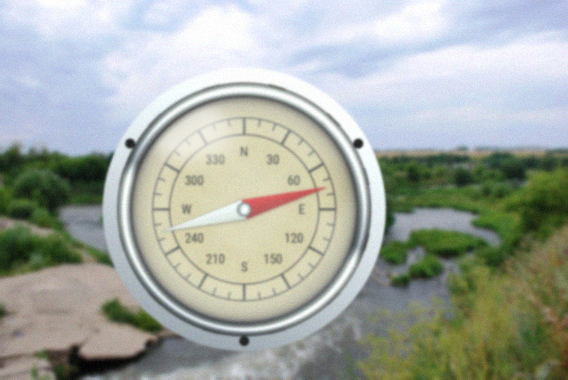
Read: 75 °
